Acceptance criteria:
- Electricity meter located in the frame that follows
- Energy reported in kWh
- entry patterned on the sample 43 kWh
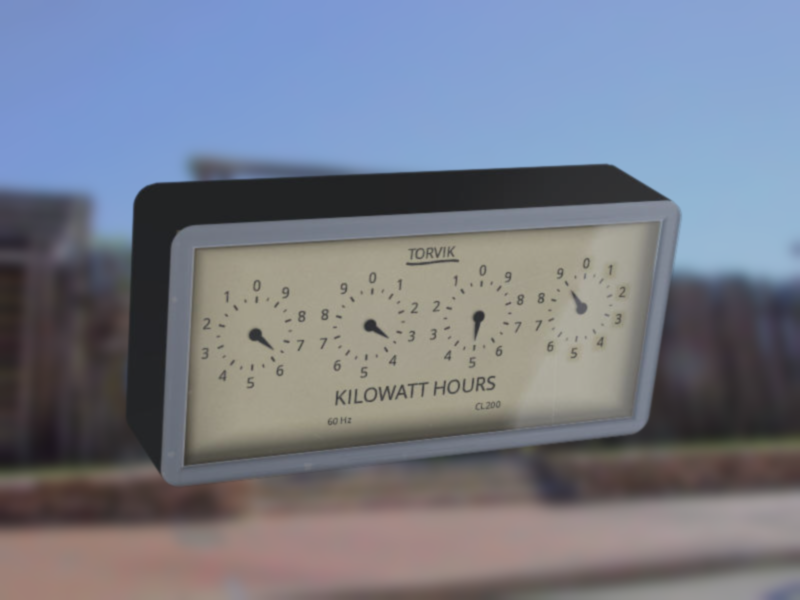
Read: 6349 kWh
